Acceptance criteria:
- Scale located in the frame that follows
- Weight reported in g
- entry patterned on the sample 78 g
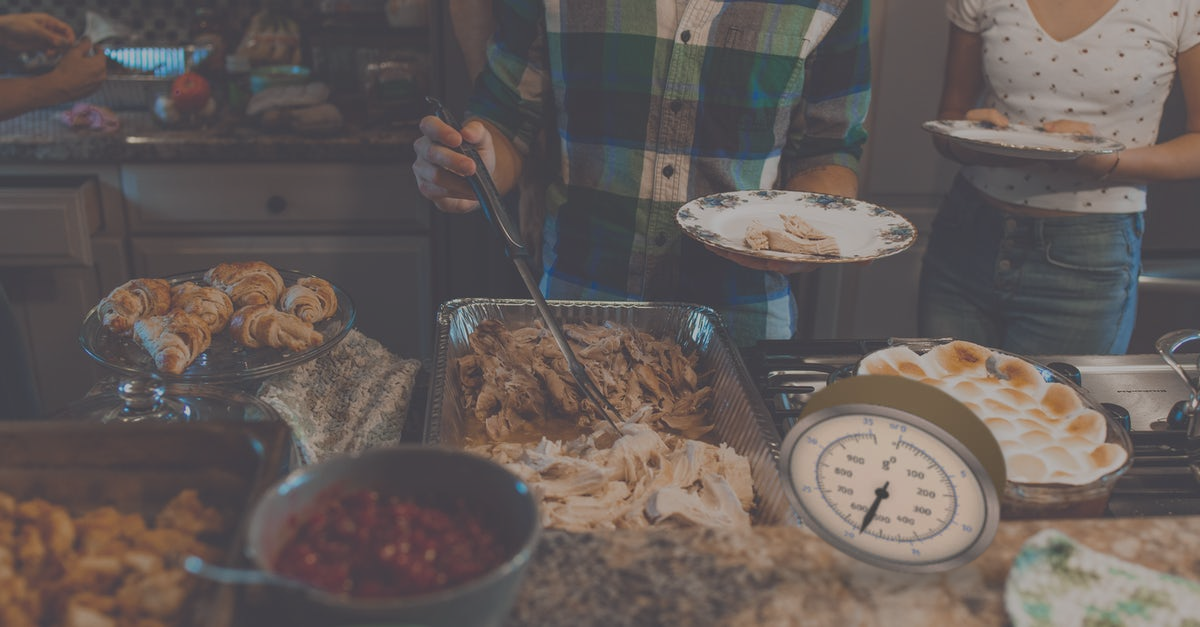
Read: 550 g
